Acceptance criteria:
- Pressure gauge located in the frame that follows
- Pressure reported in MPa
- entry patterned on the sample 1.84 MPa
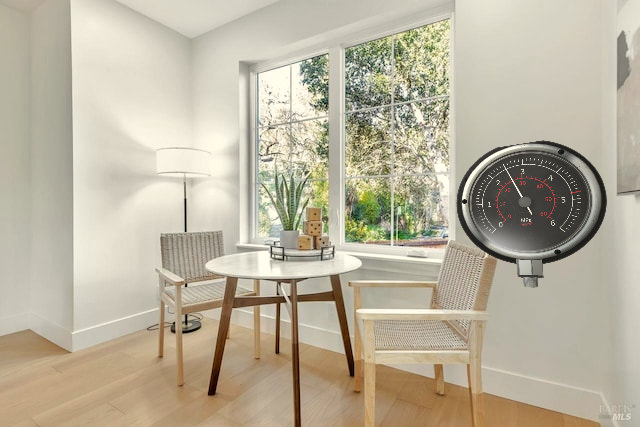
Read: 2.5 MPa
